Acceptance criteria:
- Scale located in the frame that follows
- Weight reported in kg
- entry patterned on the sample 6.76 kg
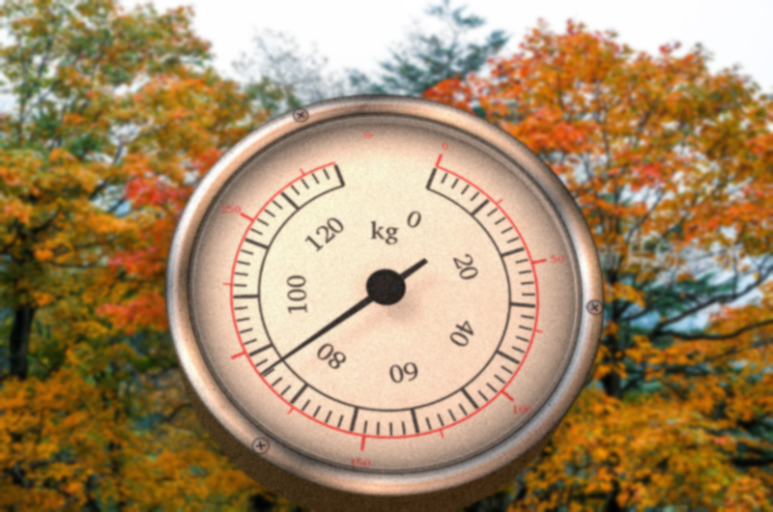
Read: 86 kg
